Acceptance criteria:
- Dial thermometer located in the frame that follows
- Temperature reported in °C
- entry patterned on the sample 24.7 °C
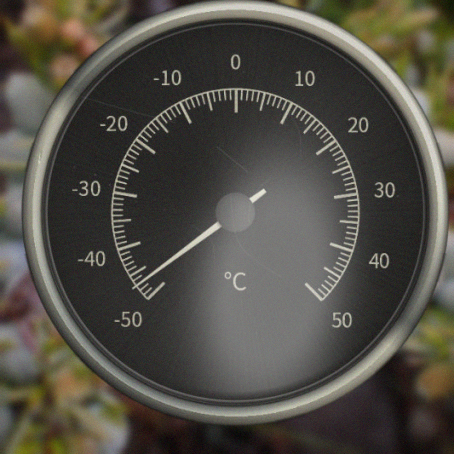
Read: -47 °C
